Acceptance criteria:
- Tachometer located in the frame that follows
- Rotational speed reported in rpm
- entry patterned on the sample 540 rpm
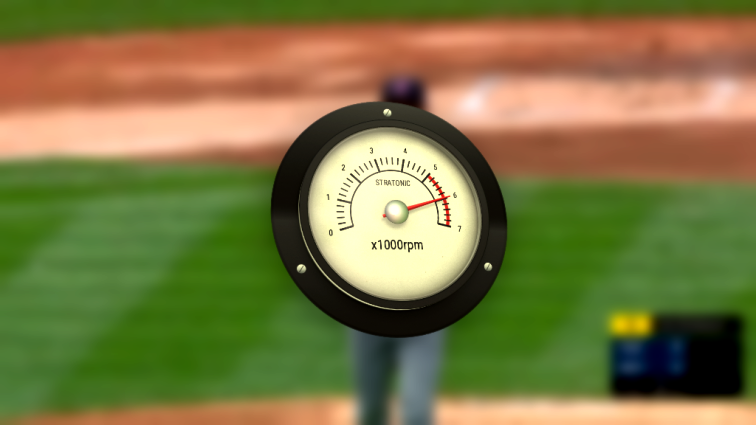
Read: 6000 rpm
